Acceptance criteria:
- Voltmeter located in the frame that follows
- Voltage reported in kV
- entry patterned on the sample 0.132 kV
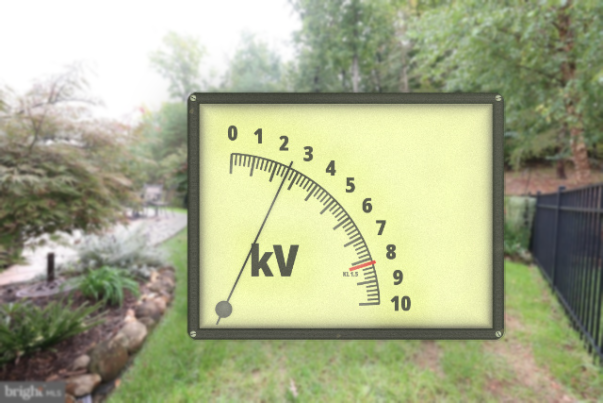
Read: 2.6 kV
